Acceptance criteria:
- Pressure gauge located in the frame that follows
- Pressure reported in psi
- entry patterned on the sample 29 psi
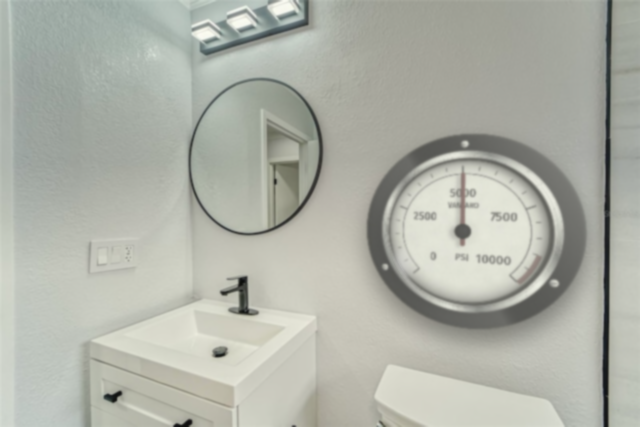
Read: 5000 psi
